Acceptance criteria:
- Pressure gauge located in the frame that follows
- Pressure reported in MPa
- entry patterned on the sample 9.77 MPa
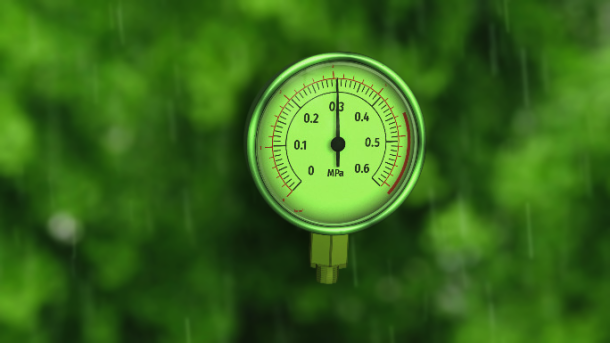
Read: 0.3 MPa
